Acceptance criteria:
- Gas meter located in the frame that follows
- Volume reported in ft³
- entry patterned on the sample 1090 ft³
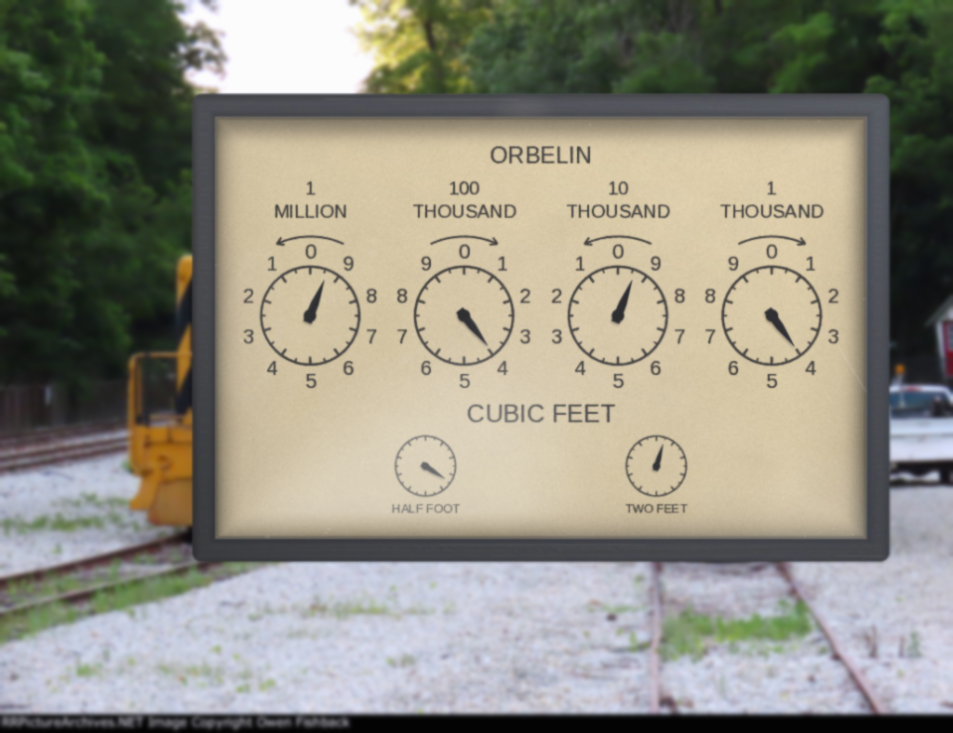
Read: 939400 ft³
